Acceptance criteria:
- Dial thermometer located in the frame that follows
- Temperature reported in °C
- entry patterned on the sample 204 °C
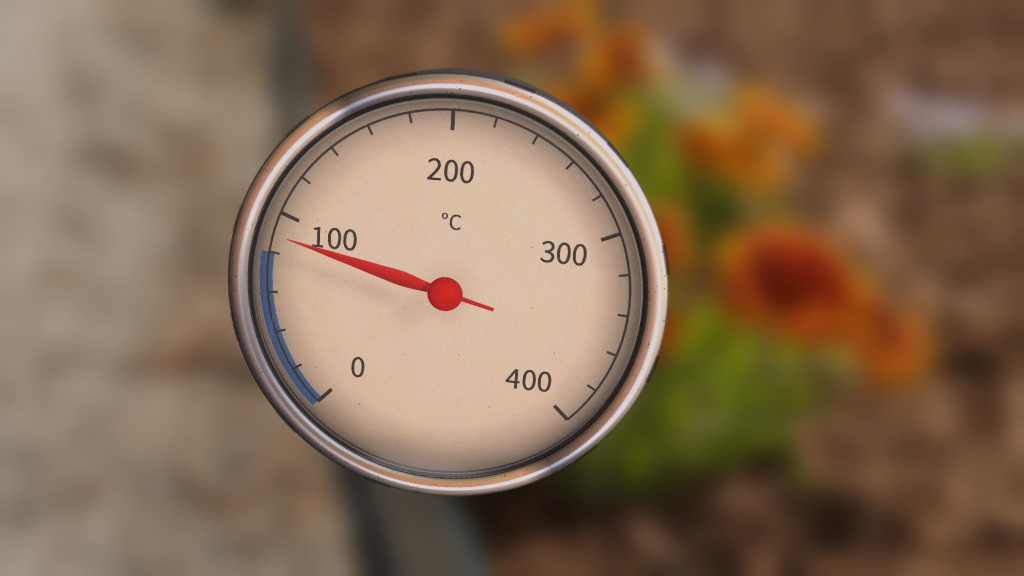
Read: 90 °C
